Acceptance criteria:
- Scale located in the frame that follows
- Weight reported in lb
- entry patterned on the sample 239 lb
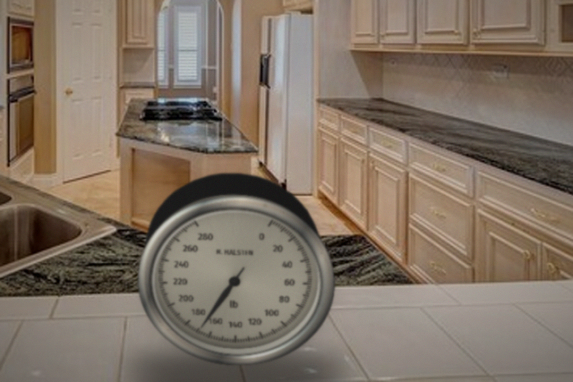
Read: 170 lb
